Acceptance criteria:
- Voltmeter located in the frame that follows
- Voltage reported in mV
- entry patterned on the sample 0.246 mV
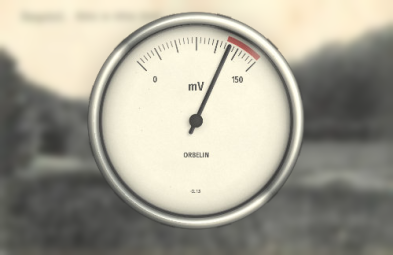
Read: 115 mV
